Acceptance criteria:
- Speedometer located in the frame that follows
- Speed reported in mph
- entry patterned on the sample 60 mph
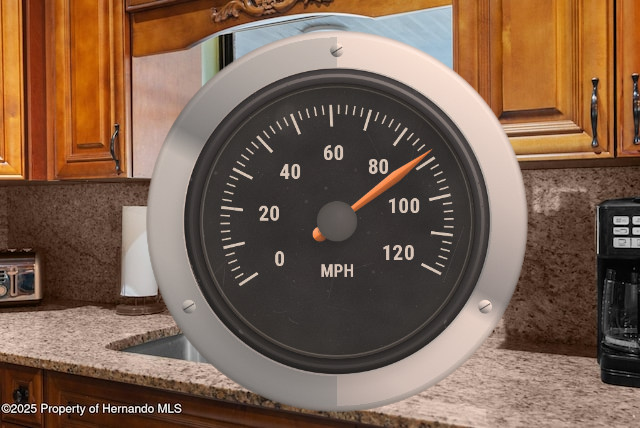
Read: 88 mph
